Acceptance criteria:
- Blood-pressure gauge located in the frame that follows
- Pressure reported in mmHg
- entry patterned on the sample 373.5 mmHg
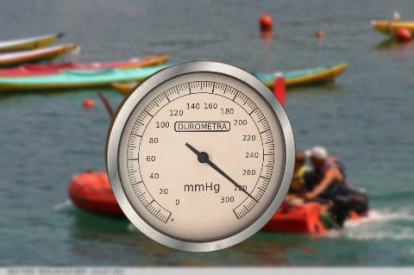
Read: 280 mmHg
